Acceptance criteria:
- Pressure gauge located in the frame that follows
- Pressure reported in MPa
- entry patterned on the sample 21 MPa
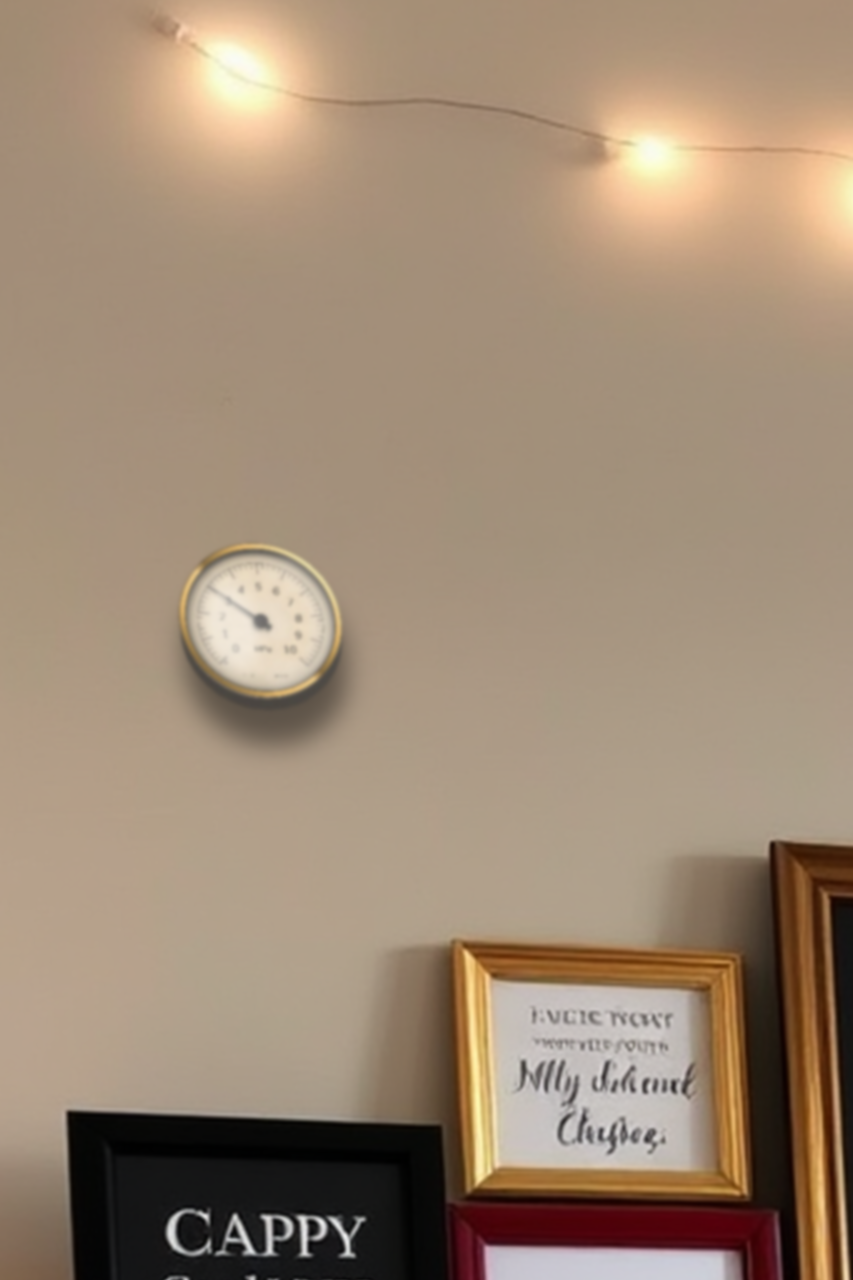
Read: 3 MPa
